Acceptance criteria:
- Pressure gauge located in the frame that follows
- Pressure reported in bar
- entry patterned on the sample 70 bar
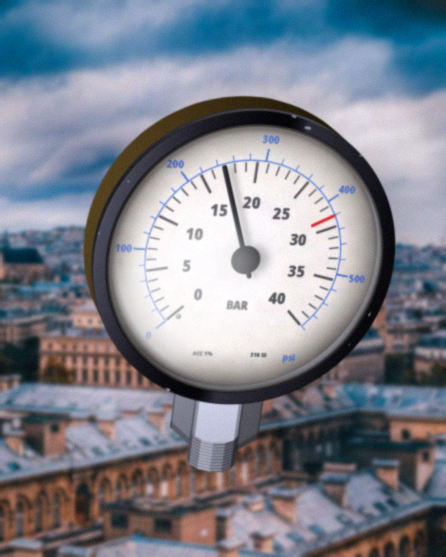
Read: 17 bar
